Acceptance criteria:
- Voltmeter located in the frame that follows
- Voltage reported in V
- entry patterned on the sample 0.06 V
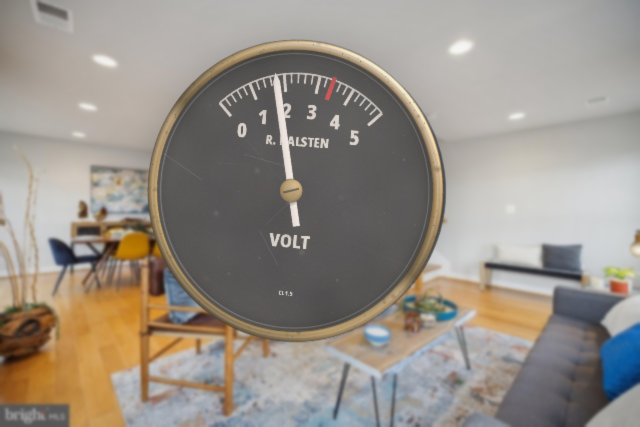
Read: 1.8 V
